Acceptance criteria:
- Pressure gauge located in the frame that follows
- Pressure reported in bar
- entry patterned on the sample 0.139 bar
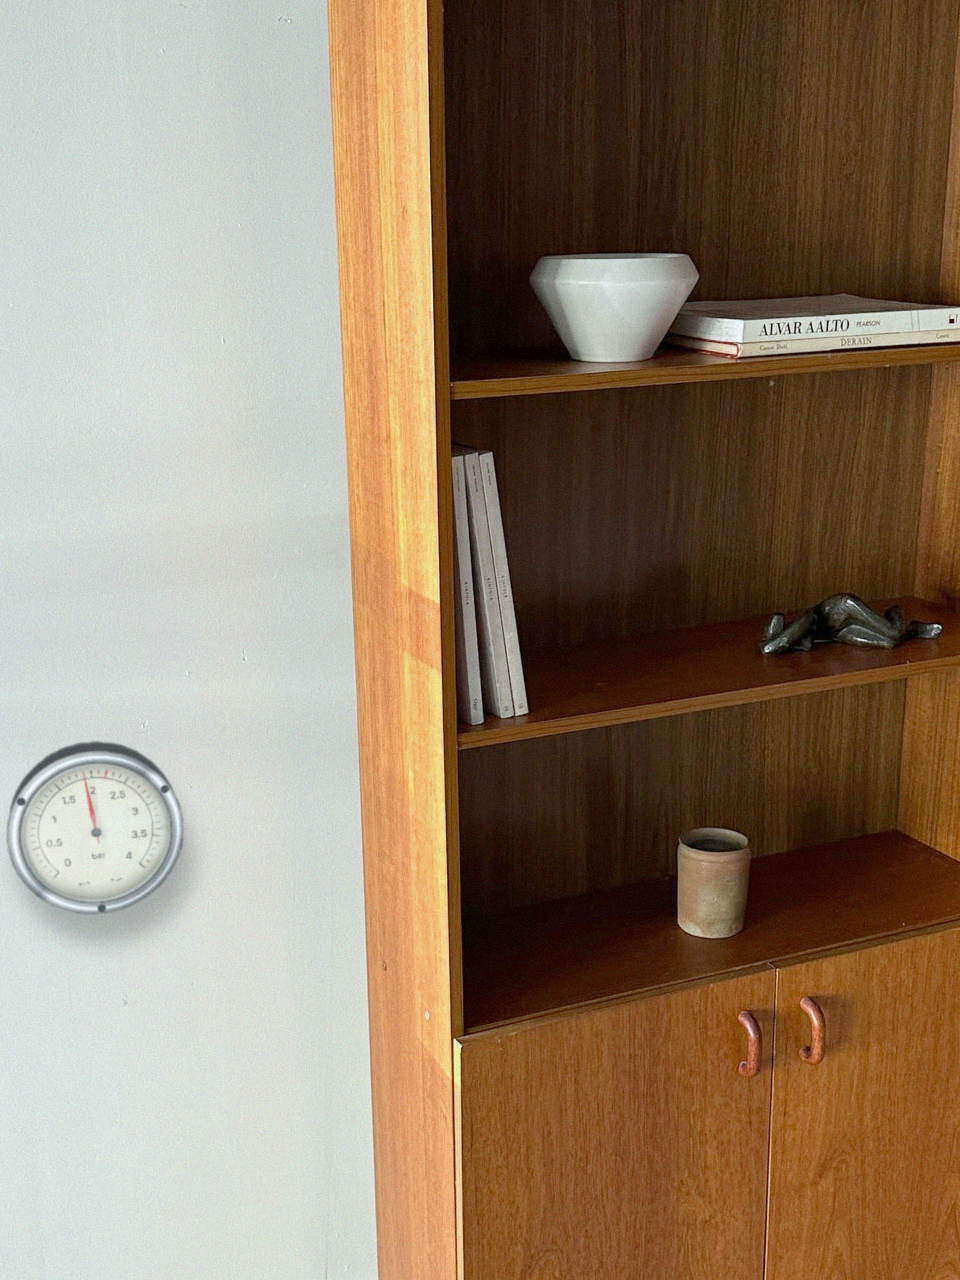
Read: 1.9 bar
